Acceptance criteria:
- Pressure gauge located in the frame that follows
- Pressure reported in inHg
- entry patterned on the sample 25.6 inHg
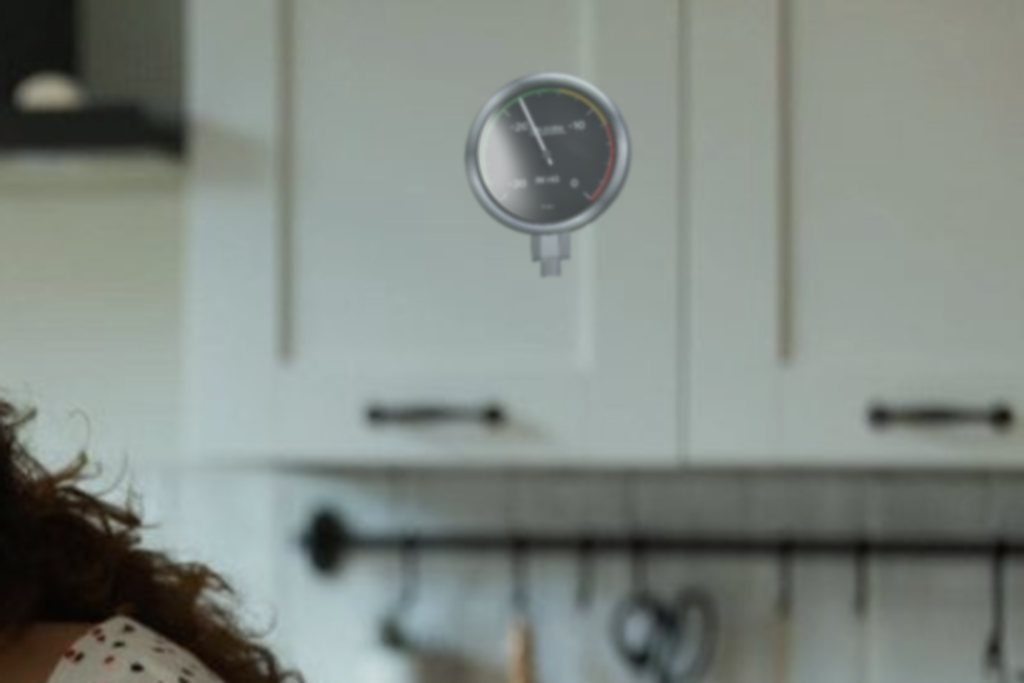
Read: -18 inHg
